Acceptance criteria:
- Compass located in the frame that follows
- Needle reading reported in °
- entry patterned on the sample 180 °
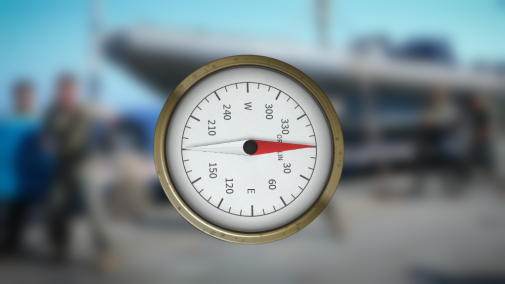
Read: 0 °
